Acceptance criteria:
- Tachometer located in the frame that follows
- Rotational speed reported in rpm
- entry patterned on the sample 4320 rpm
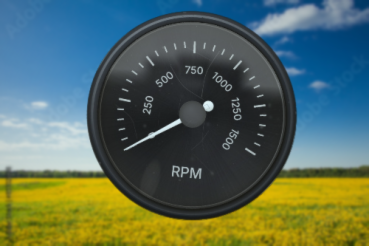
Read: 0 rpm
